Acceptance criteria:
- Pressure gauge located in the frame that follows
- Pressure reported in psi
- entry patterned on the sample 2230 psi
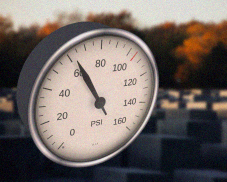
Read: 62.5 psi
